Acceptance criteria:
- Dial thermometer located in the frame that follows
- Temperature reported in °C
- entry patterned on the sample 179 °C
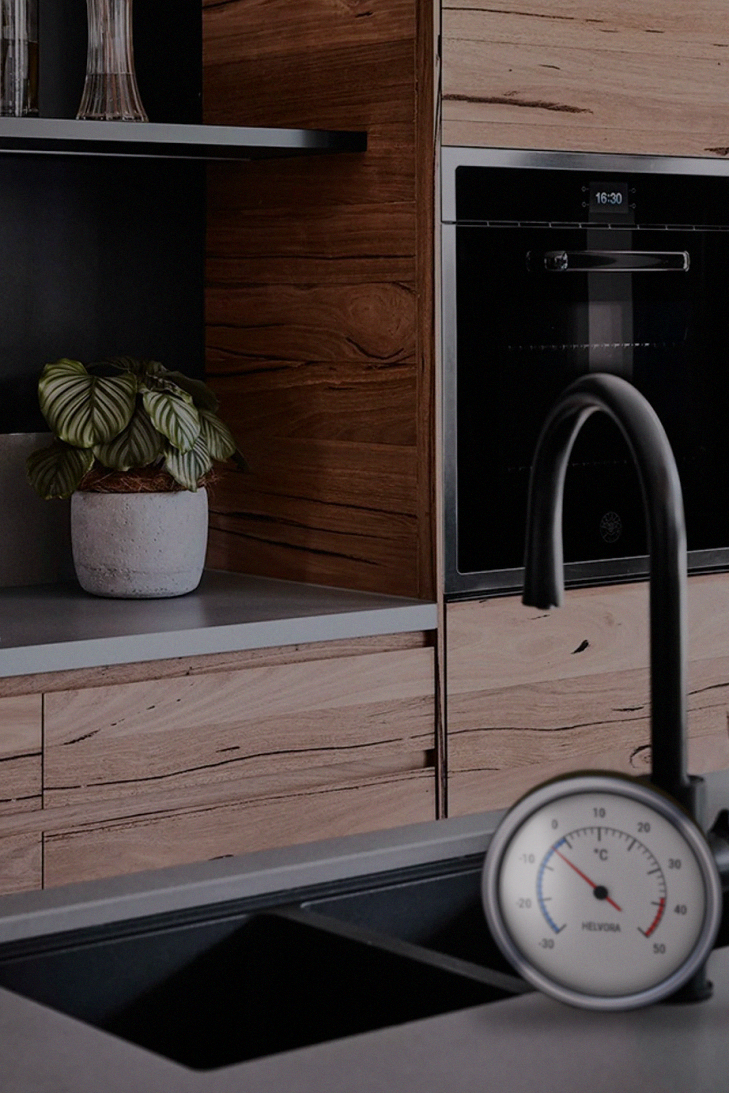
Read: -4 °C
